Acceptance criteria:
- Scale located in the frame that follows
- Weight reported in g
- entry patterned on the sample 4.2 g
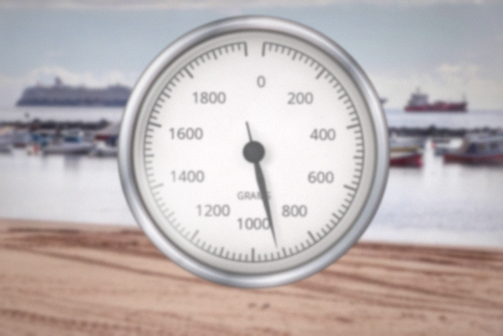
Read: 920 g
